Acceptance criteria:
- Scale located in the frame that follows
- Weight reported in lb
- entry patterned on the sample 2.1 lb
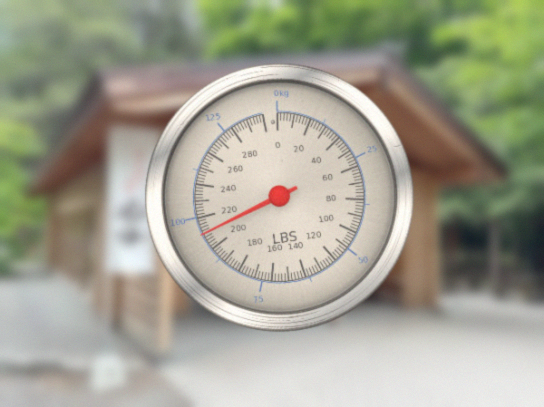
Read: 210 lb
